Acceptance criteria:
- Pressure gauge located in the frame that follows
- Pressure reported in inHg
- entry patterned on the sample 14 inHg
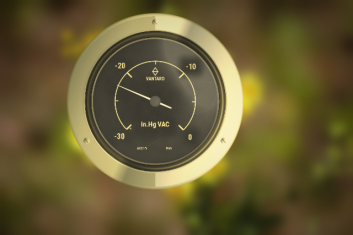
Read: -22.5 inHg
